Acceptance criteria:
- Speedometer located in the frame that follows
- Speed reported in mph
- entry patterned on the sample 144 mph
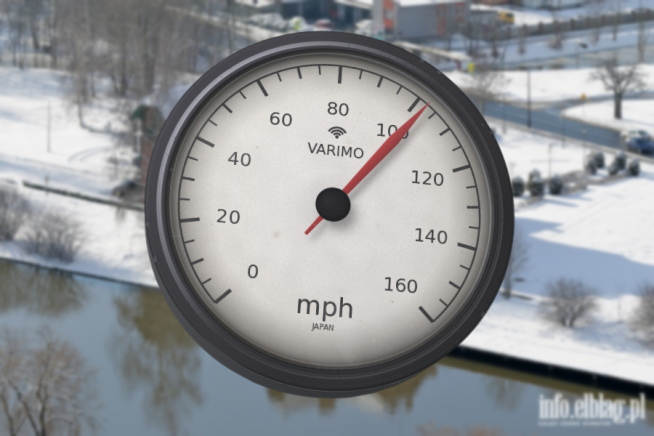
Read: 102.5 mph
